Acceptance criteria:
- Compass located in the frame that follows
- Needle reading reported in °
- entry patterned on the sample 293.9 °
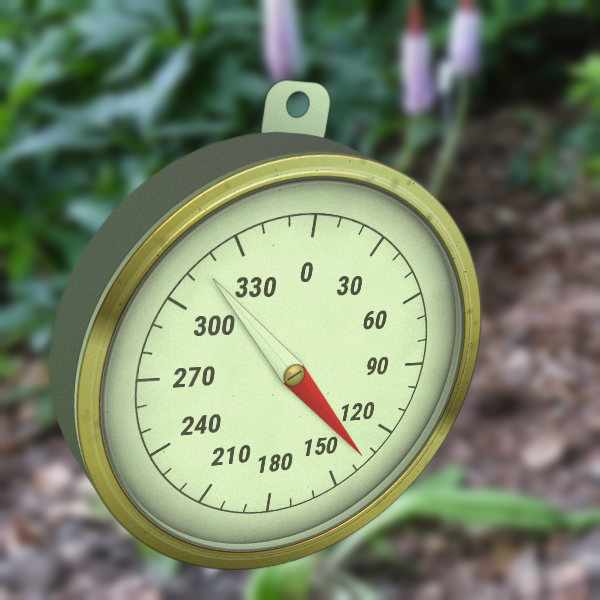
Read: 135 °
